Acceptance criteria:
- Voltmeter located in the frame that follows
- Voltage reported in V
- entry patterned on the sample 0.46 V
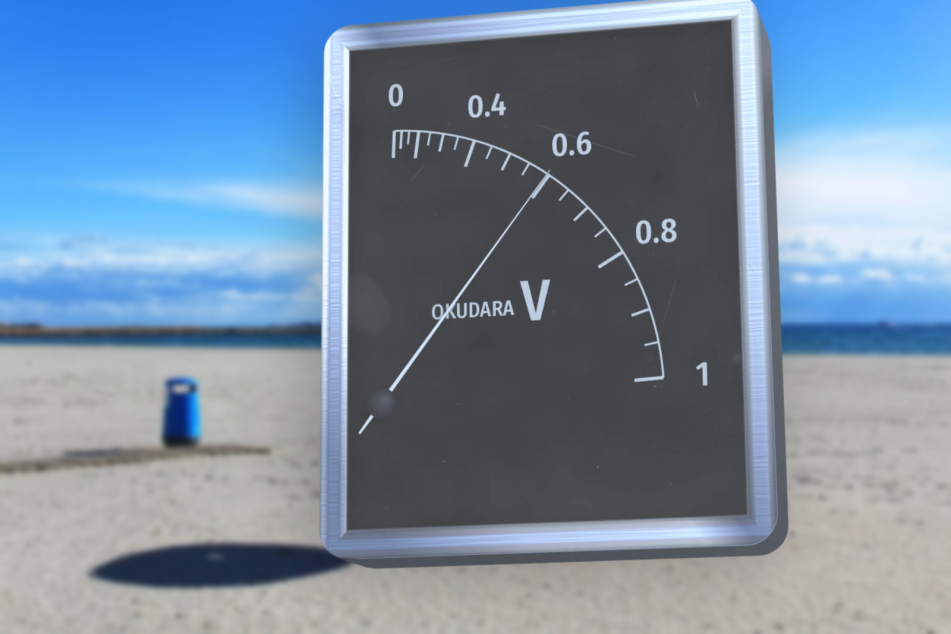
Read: 0.6 V
